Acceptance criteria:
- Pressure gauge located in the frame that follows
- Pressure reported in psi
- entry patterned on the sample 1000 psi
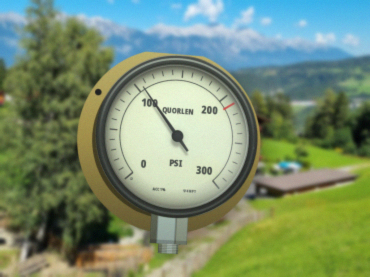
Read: 105 psi
